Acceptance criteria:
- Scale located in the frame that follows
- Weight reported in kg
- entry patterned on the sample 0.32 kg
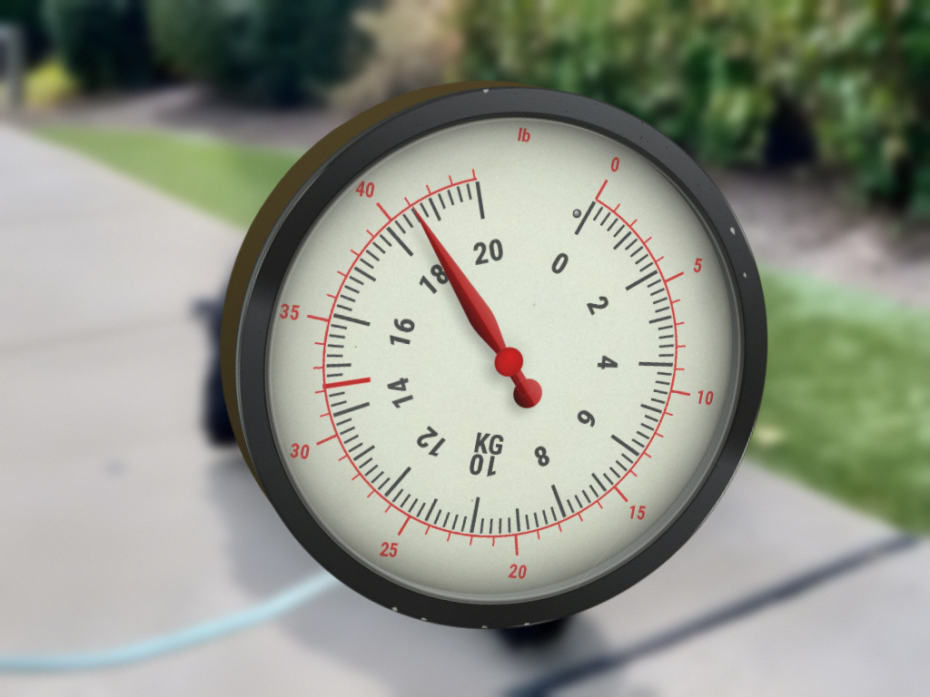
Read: 18.6 kg
